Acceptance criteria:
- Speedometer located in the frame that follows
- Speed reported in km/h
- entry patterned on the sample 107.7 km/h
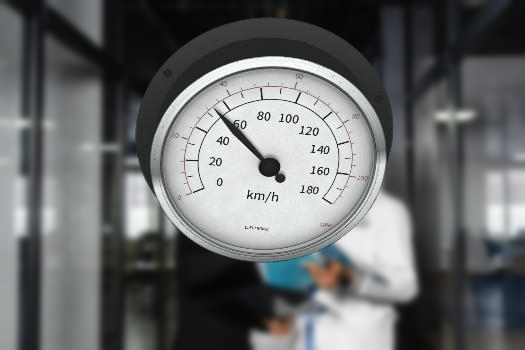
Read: 55 km/h
